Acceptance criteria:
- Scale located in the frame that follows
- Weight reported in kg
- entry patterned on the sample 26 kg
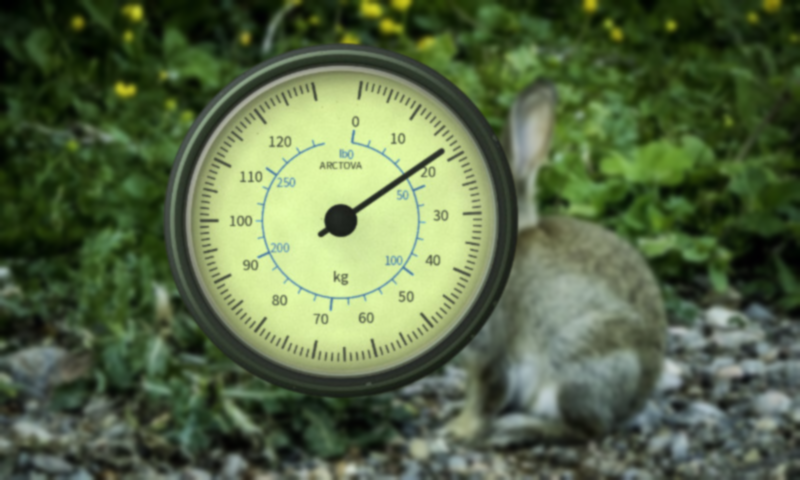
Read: 18 kg
